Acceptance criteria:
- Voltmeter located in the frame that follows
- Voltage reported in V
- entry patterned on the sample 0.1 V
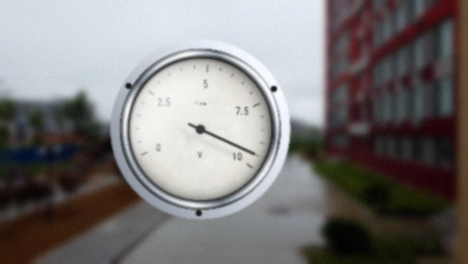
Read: 9.5 V
